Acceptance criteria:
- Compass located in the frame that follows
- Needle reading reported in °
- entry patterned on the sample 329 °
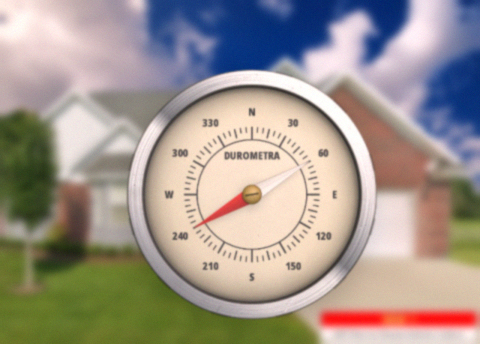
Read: 240 °
